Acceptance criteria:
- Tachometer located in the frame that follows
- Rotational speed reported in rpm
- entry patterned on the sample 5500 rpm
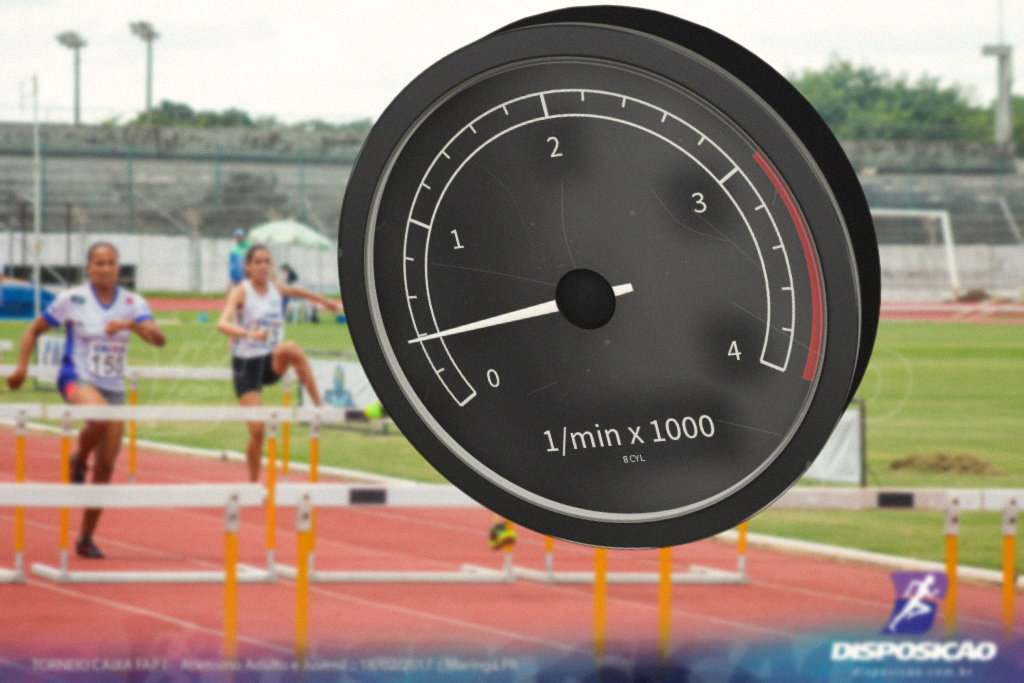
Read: 400 rpm
